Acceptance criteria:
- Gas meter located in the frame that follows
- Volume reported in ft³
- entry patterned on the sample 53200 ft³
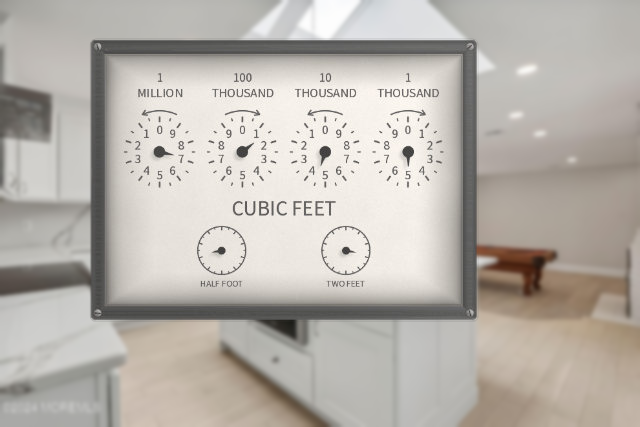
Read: 714500 ft³
